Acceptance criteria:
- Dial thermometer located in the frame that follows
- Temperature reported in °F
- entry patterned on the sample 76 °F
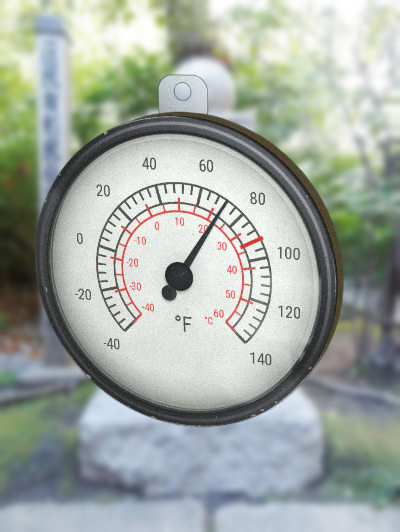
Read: 72 °F
